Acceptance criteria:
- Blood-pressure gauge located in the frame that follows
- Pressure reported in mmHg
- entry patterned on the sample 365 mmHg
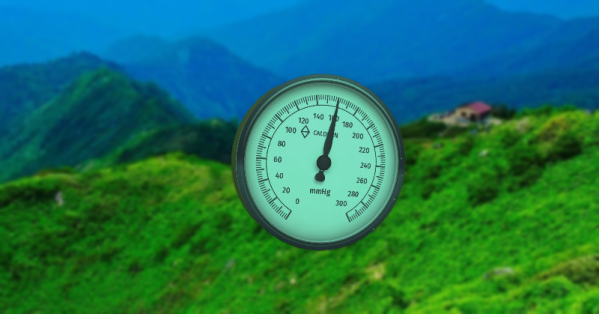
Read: 160 mmHg
